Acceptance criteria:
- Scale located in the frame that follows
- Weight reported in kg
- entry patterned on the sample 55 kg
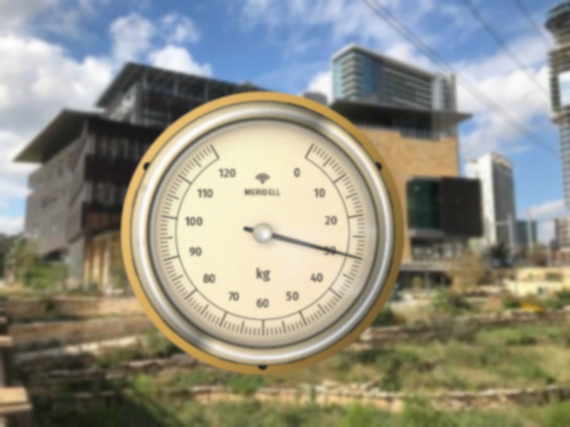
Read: 30 kg
